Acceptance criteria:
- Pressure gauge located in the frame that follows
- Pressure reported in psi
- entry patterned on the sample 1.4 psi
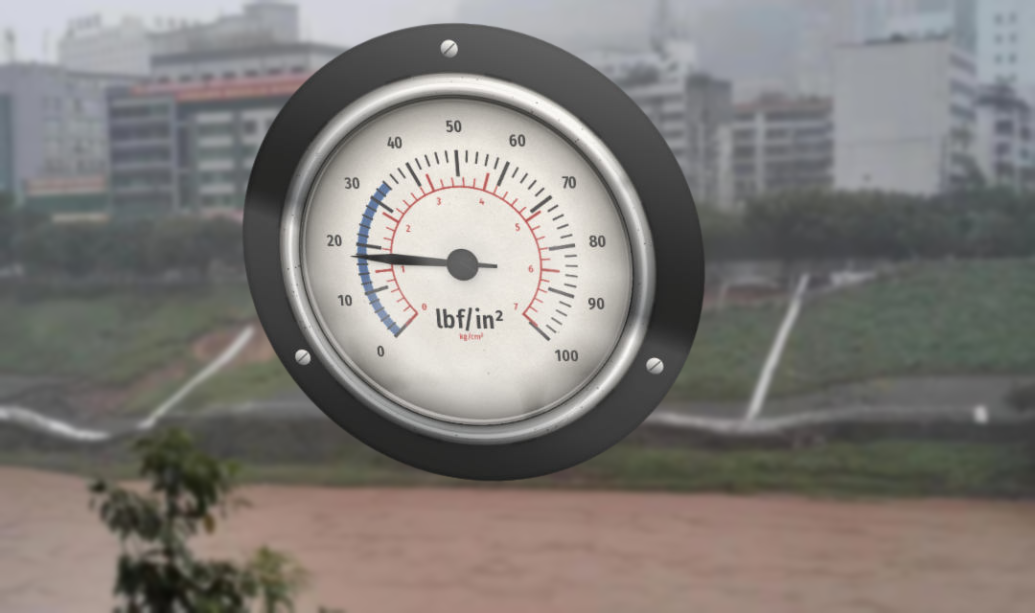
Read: 18 psi
